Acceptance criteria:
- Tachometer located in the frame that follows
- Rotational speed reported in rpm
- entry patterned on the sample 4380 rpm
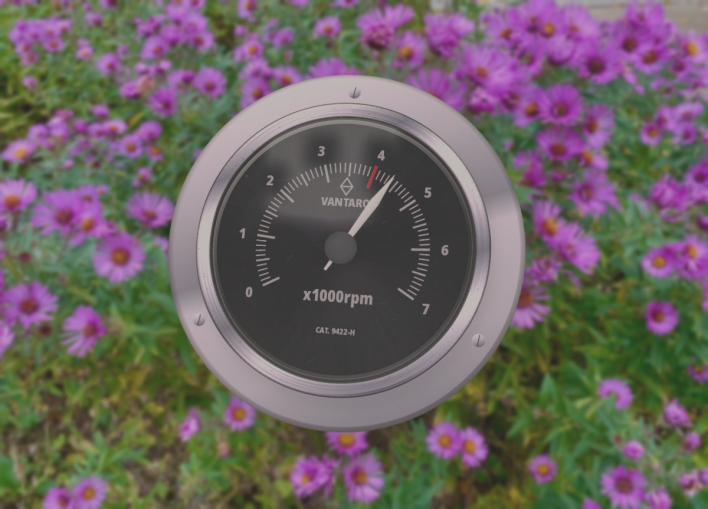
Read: 4400 rpm
